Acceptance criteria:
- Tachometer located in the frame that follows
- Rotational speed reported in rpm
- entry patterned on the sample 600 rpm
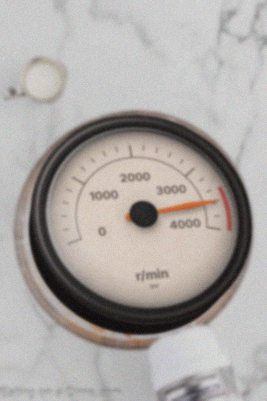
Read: 3600 rpm
